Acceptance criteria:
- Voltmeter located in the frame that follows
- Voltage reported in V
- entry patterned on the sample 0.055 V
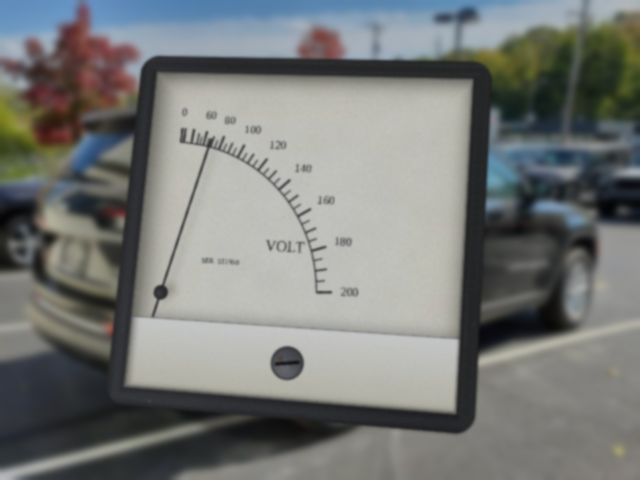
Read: 70 V
